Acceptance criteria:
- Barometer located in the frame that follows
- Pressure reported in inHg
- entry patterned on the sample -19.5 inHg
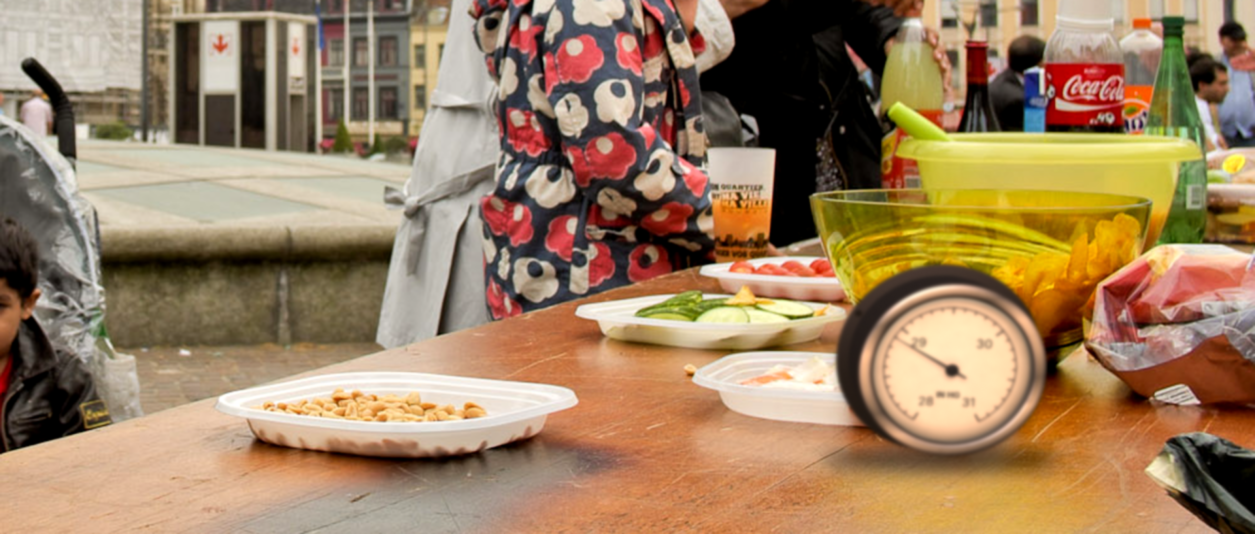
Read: 28.9 inHg
